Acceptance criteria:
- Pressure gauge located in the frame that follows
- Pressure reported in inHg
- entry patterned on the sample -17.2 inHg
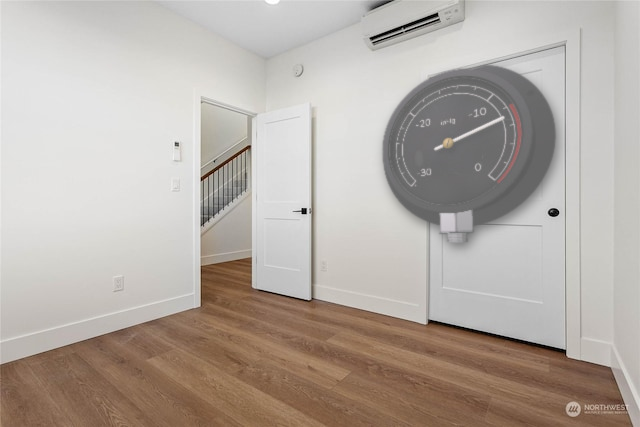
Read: -7 inHg
